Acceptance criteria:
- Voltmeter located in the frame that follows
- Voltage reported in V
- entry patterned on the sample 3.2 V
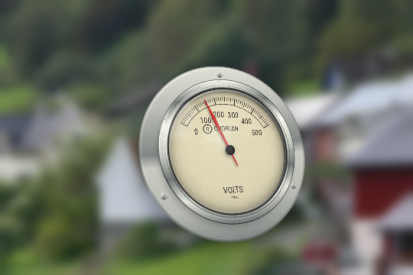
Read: 150 V
